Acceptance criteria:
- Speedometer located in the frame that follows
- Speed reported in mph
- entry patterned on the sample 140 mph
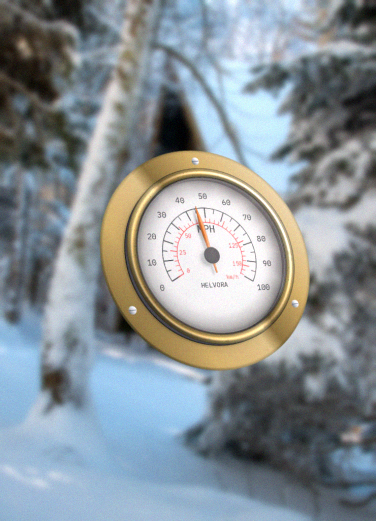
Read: 45 mph
